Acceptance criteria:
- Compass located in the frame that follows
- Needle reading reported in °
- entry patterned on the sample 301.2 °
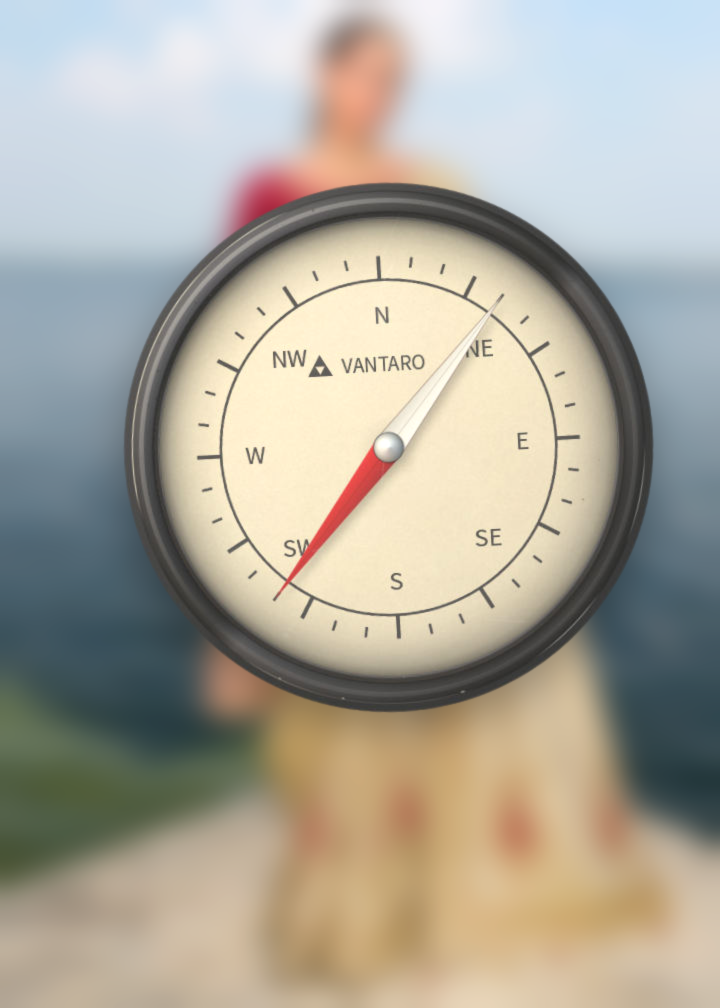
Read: 220 °
